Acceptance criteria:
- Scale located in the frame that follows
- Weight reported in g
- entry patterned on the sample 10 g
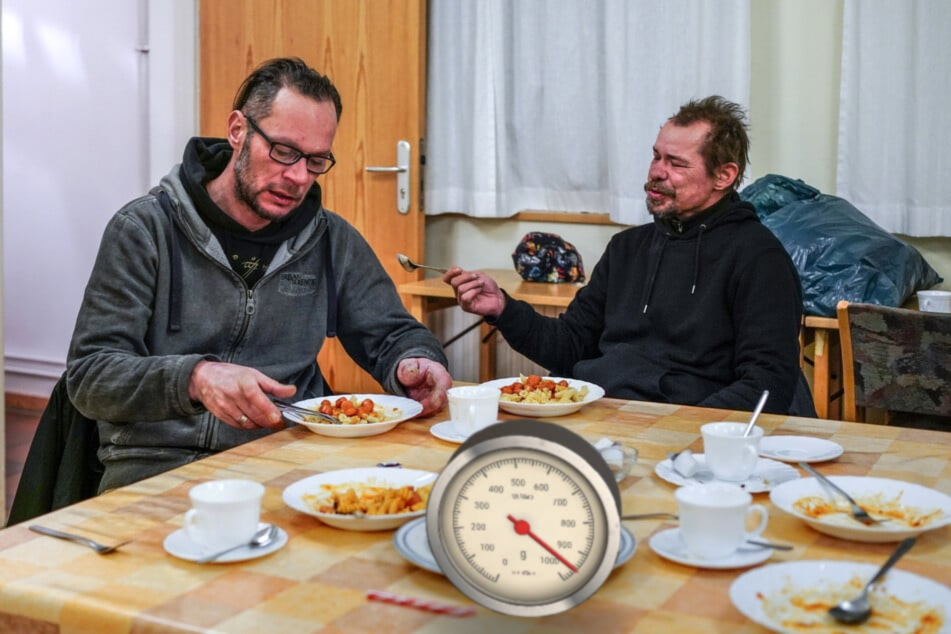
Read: 950 g
